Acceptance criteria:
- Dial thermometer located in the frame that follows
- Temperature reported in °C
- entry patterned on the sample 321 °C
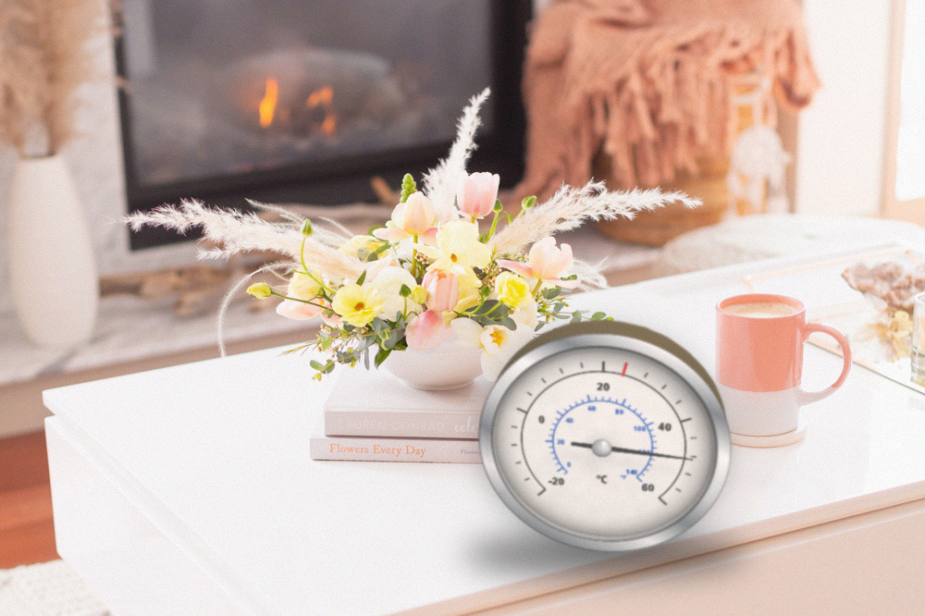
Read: 48 °C
